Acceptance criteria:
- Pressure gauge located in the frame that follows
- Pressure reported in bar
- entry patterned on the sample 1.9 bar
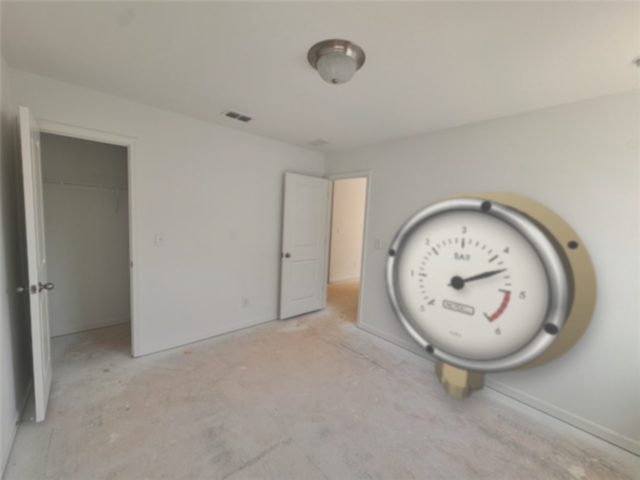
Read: 4.4 bar
